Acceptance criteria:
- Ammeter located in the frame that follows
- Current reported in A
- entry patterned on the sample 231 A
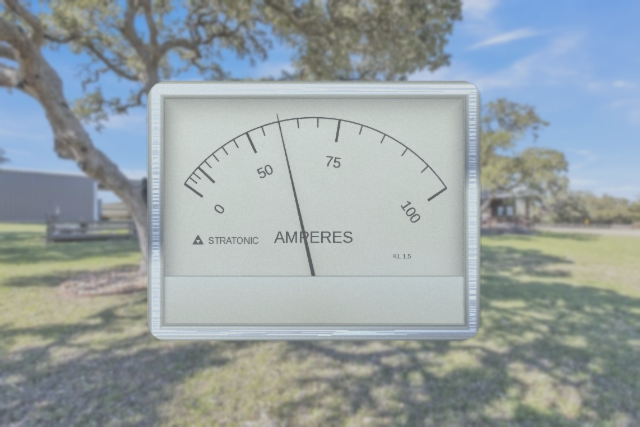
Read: 60 A
